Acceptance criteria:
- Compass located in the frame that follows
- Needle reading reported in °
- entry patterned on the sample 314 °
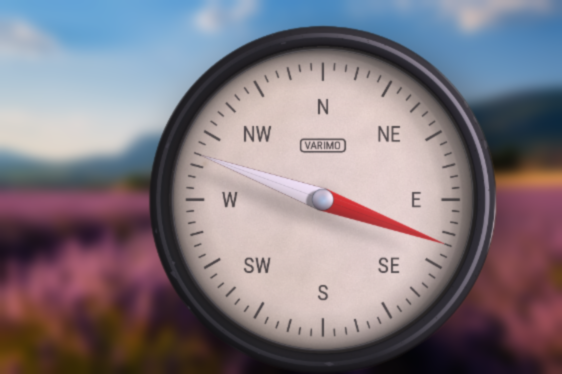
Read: 110 °
